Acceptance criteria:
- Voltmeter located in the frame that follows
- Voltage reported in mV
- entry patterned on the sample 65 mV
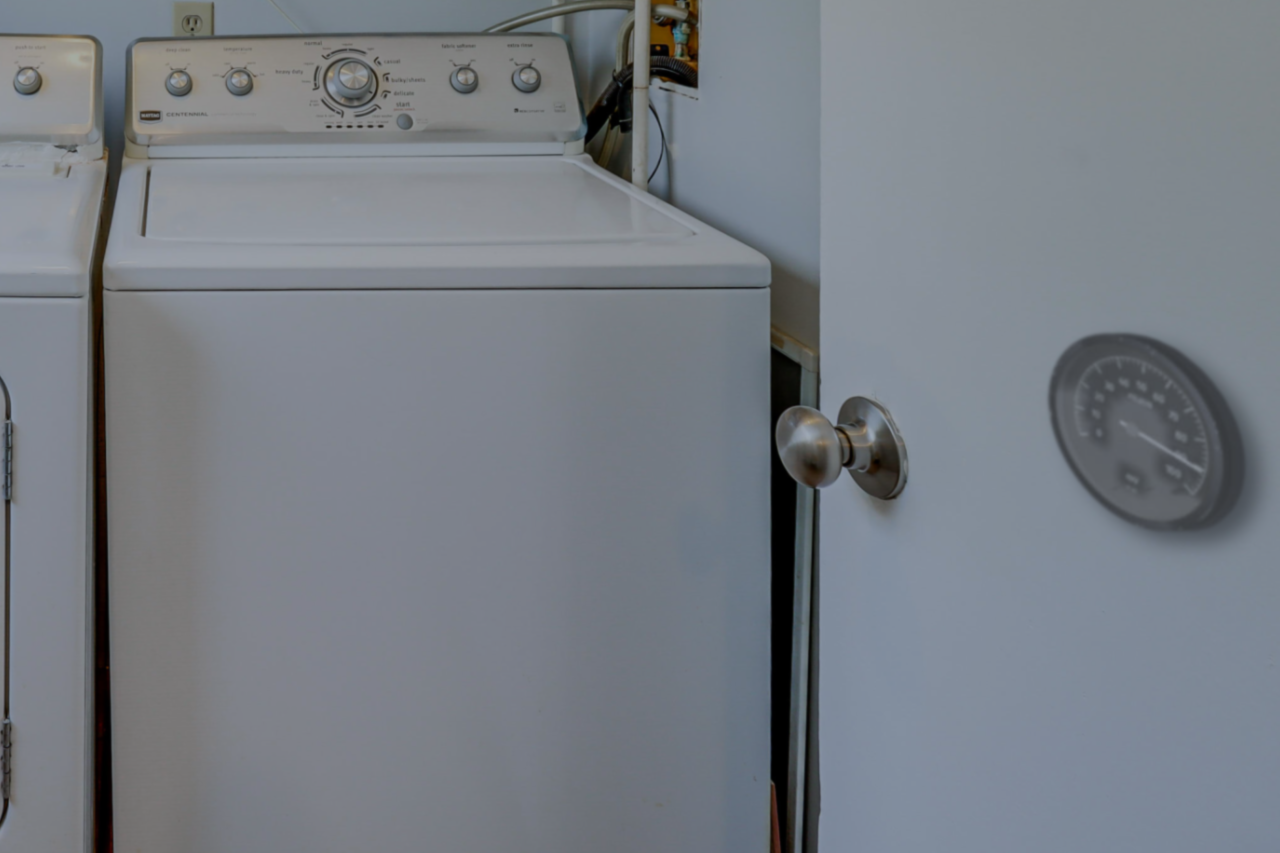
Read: 90 mV
